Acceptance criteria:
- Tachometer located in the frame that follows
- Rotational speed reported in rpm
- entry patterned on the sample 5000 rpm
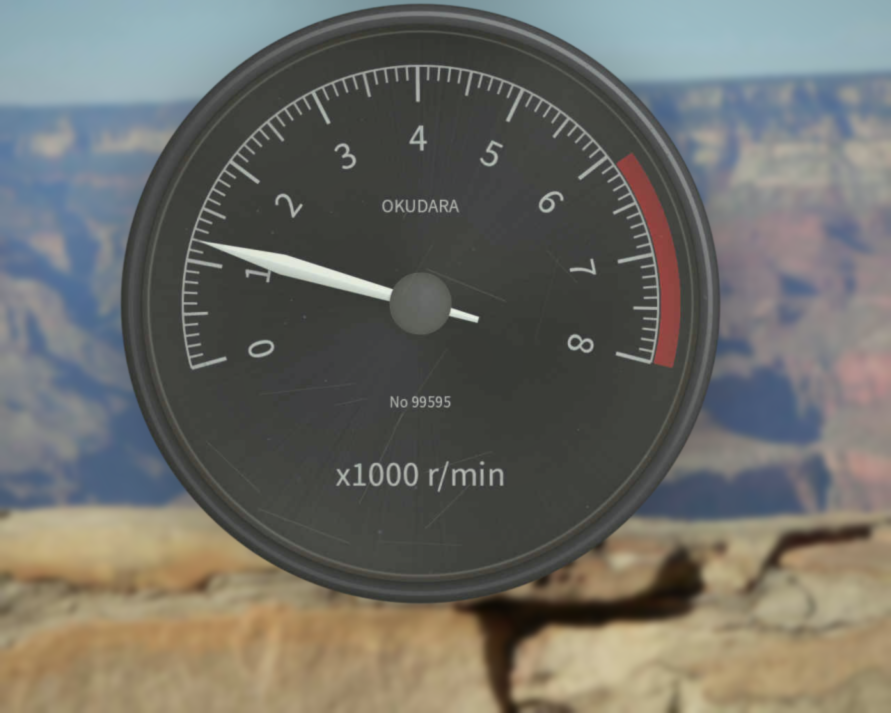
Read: 1200 rpm
